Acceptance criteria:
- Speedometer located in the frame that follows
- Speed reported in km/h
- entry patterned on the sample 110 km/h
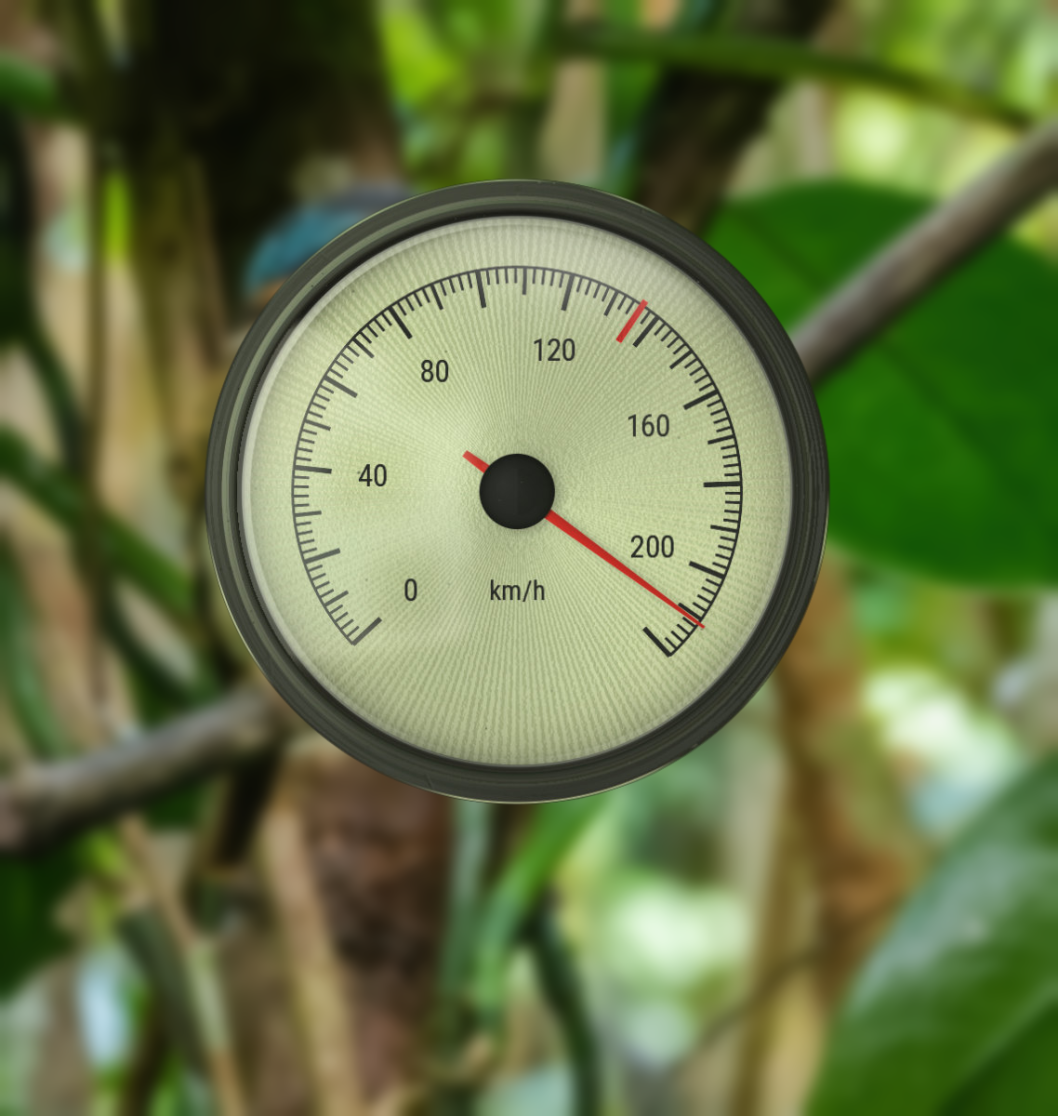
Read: 211 km/h
